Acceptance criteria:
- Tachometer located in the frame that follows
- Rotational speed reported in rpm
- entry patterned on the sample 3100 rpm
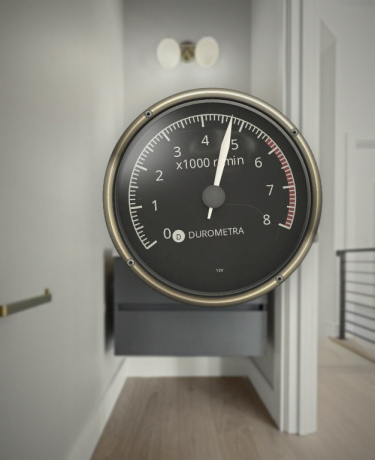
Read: 4700 rpm
